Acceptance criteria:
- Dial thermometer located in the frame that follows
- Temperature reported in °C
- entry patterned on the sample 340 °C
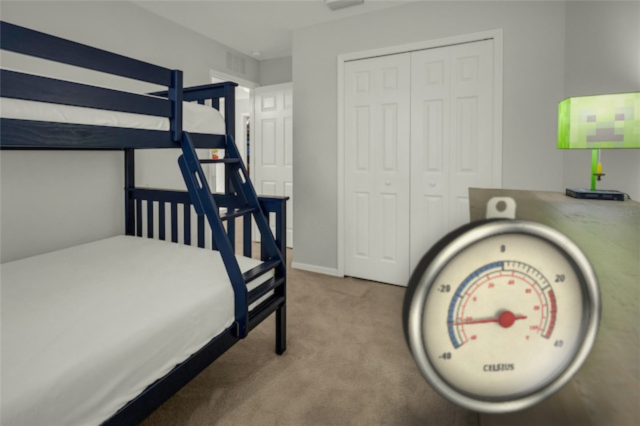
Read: -30 °C
